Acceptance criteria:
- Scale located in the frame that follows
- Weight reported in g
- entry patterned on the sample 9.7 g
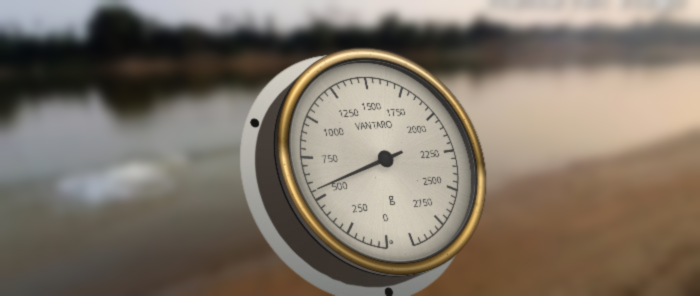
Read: 550 g
